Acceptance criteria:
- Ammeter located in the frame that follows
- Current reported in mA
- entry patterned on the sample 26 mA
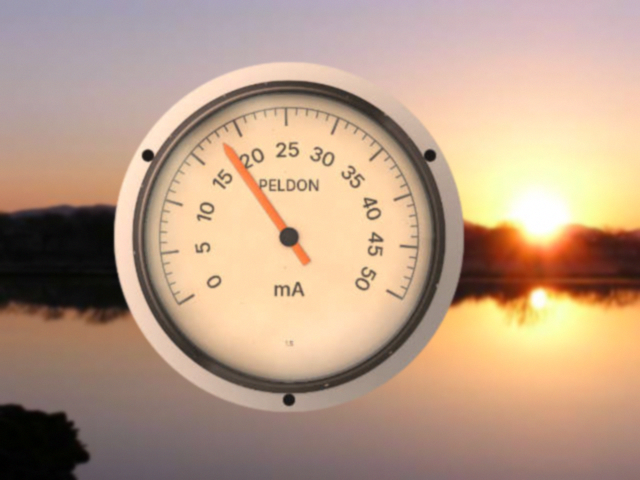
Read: 18 mA
